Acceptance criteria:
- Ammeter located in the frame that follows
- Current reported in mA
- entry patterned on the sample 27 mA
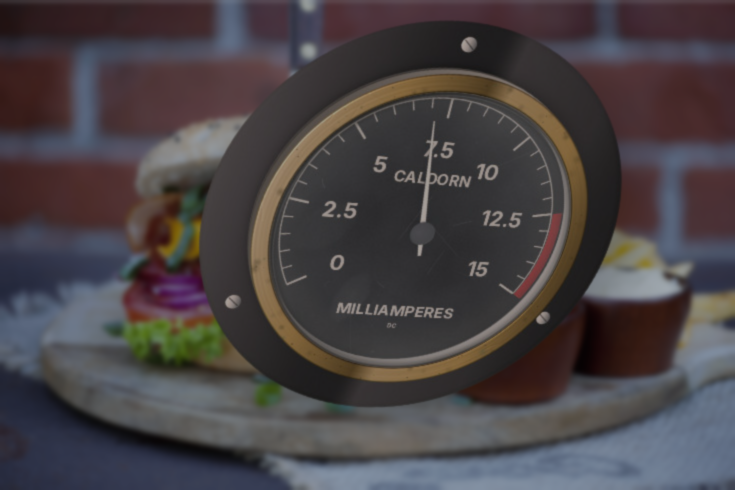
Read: 7 mA
